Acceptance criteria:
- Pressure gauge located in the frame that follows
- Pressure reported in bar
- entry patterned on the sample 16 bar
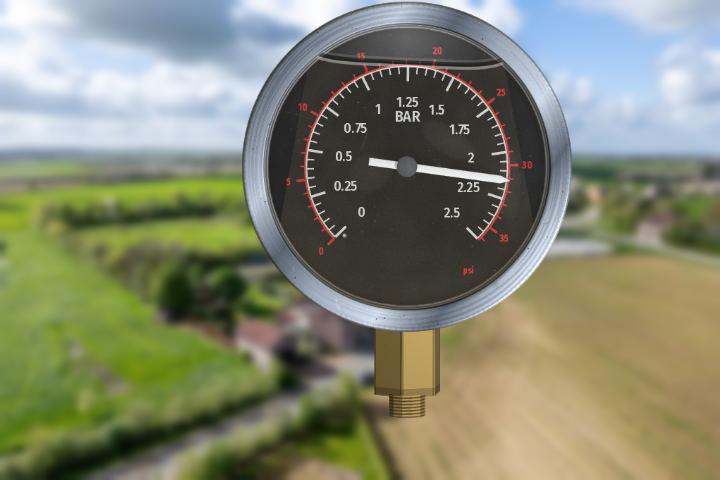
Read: 2.15 bar
